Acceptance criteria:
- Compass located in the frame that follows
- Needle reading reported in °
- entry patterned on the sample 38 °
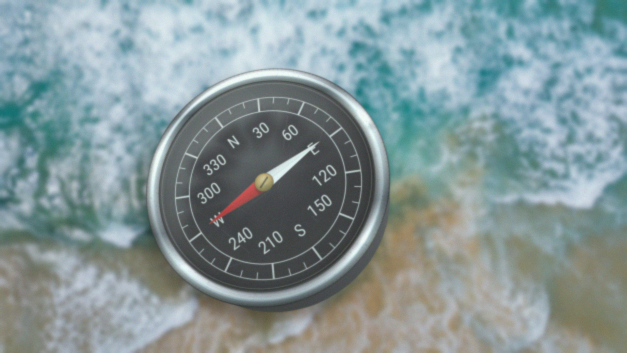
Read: 270 °
